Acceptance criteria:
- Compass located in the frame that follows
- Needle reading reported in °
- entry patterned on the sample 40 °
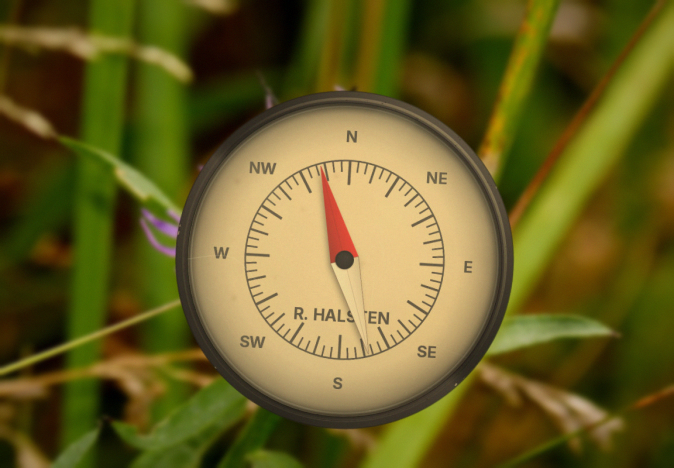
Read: 342.5 °
